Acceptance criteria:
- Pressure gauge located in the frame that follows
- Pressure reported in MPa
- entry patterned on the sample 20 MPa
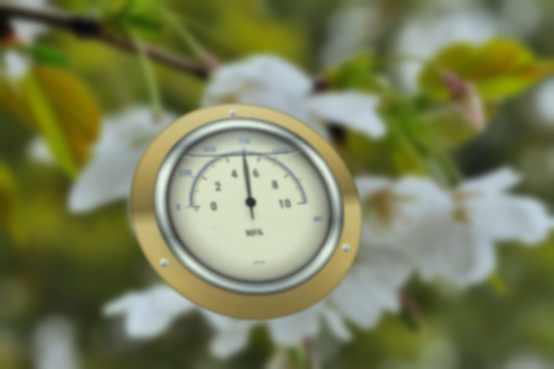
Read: 5 MPa
